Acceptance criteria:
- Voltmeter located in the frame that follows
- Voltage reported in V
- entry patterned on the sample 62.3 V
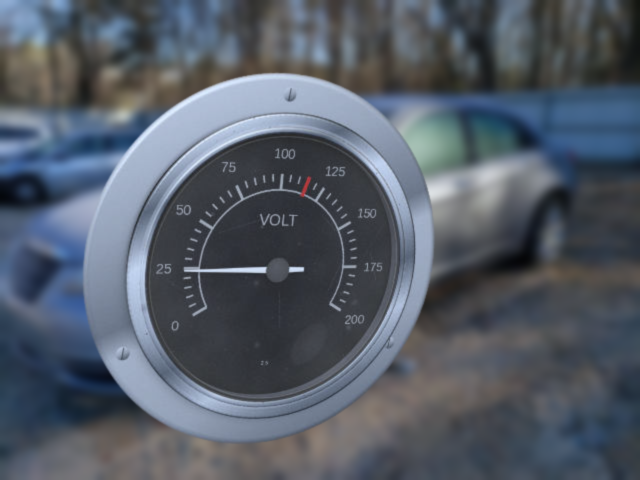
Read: 25 V
